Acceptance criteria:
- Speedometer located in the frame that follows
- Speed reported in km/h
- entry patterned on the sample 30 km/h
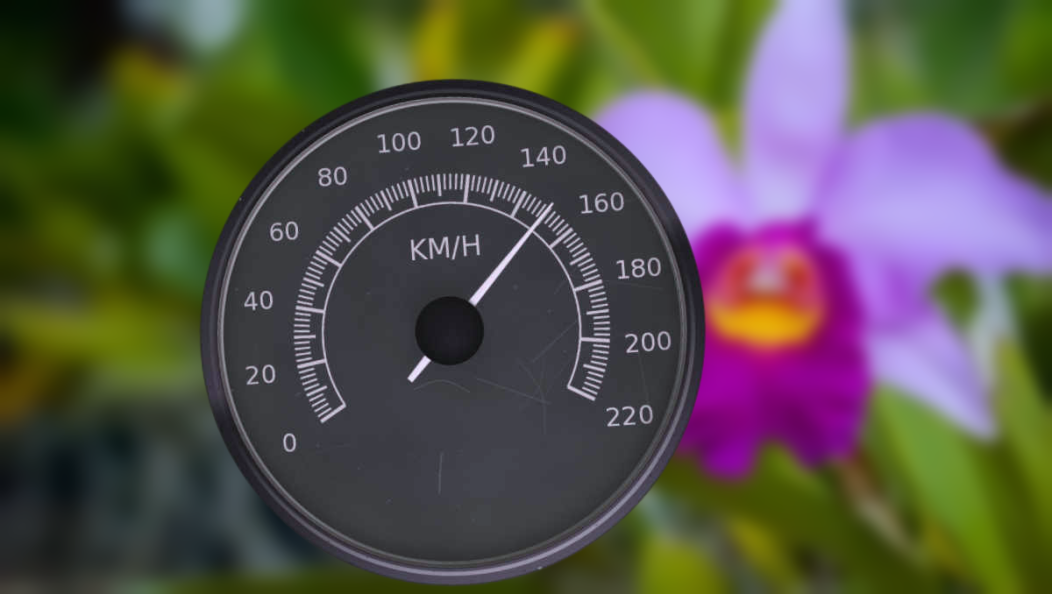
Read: 150 km/h
